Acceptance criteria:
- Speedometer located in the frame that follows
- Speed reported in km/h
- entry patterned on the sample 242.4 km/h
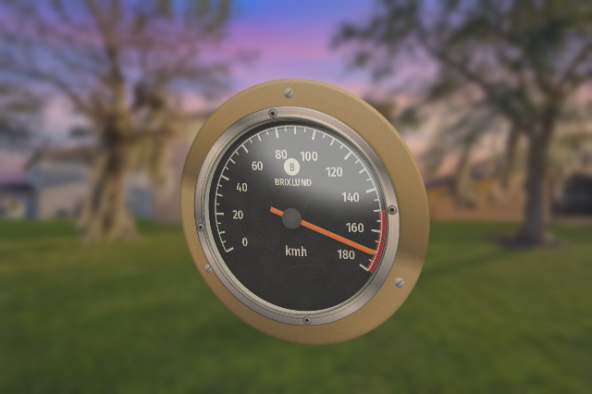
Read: 170 km/h
